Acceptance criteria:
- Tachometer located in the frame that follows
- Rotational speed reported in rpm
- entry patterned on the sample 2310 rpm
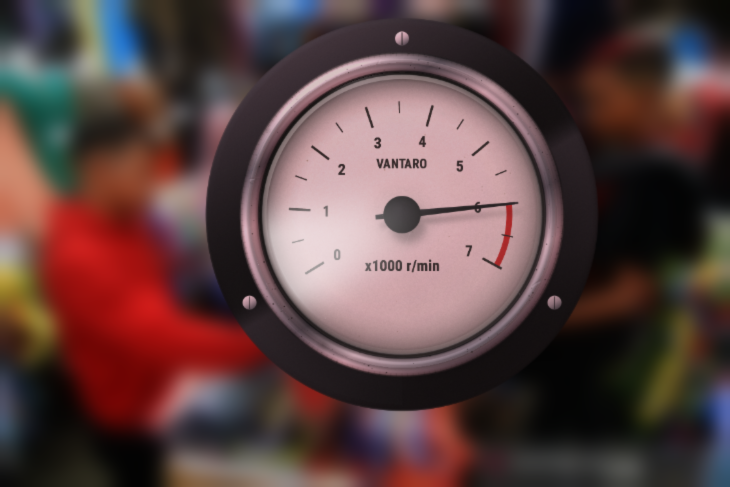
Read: 6000 rpm
